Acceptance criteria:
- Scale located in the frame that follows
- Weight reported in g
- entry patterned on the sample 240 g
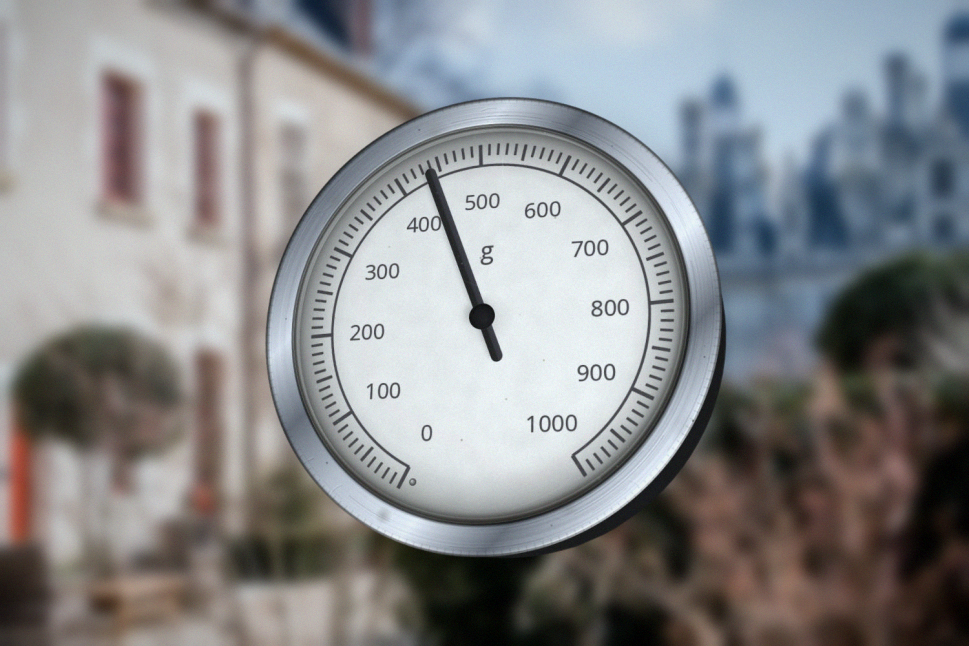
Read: 440 g
